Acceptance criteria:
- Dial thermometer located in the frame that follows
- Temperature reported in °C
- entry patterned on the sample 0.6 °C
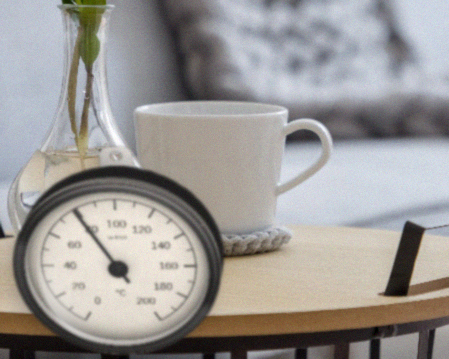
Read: 80 °C
